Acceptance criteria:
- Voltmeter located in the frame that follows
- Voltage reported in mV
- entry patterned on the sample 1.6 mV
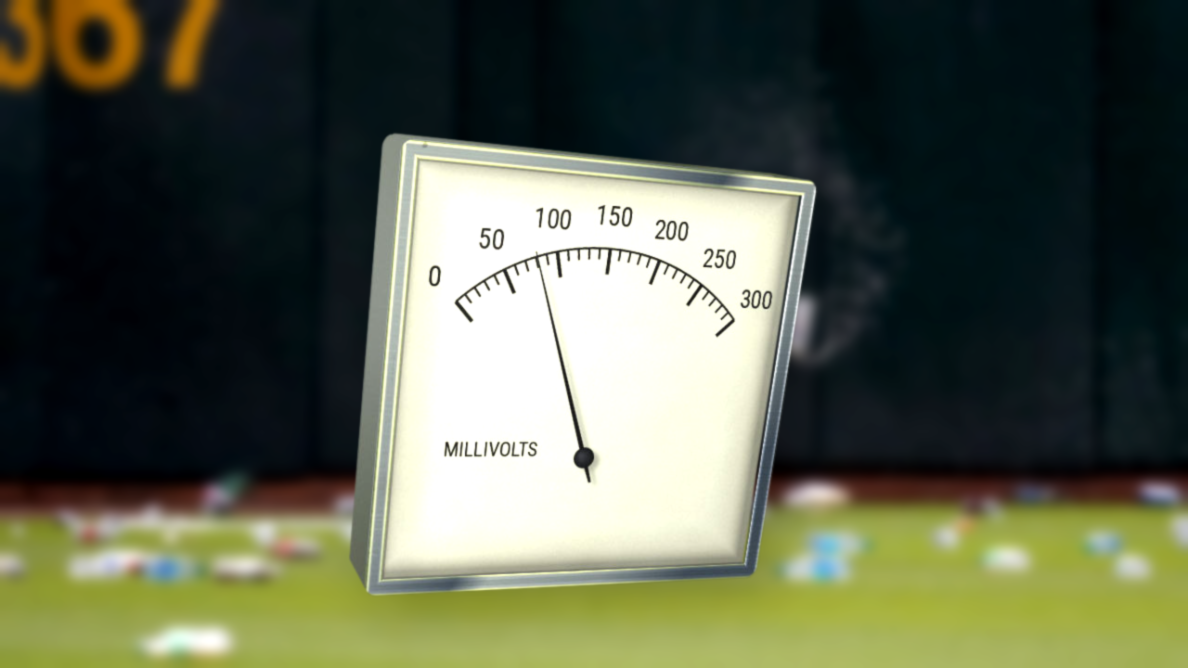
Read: 80 mV
